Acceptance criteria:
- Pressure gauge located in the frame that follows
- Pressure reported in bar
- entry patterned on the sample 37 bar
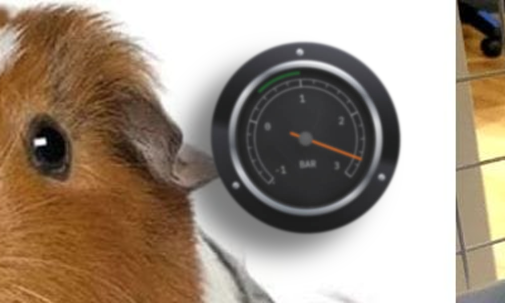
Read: 2.7 bar
